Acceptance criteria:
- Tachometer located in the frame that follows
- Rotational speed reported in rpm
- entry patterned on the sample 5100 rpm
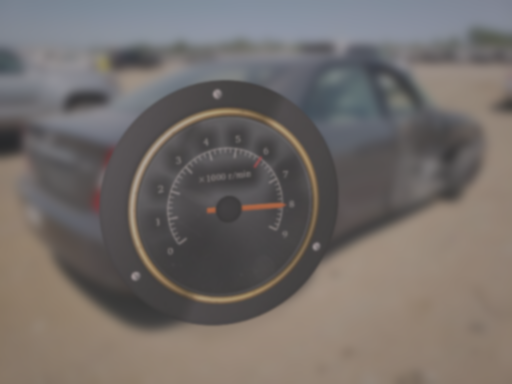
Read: 8000 rpm
